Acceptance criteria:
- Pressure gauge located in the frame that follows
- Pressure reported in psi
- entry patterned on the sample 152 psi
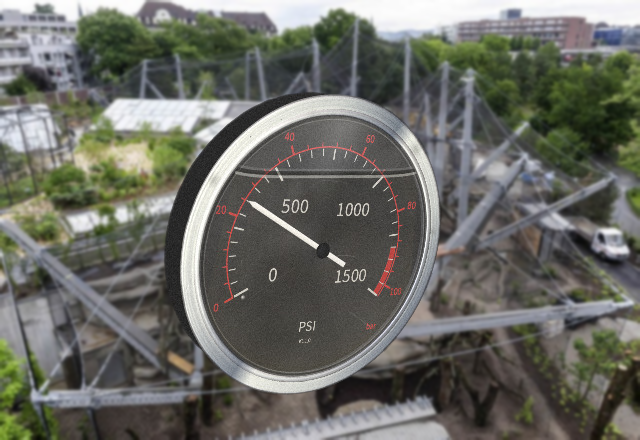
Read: 350 psi
